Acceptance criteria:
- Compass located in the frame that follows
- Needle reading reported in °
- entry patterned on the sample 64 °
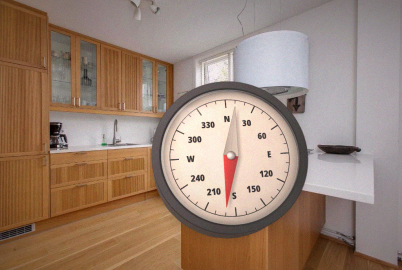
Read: 190 °
